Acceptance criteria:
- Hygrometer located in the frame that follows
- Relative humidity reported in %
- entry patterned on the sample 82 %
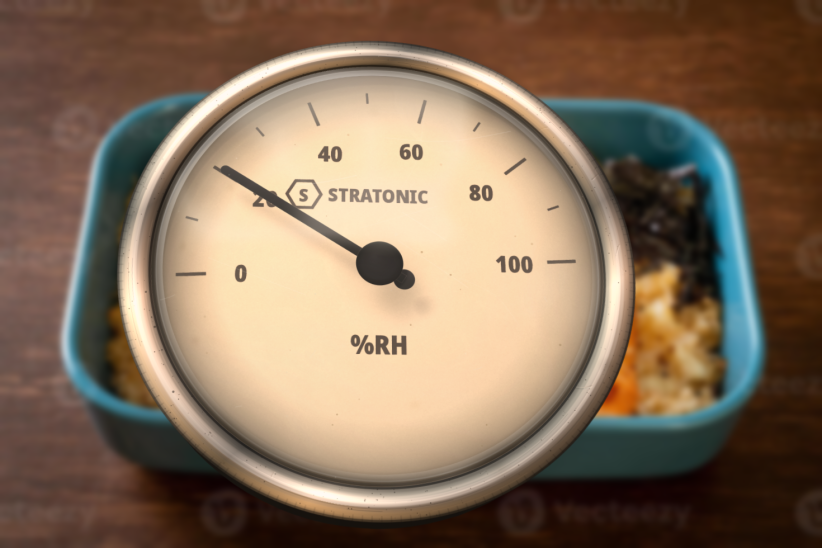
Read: 20 %
